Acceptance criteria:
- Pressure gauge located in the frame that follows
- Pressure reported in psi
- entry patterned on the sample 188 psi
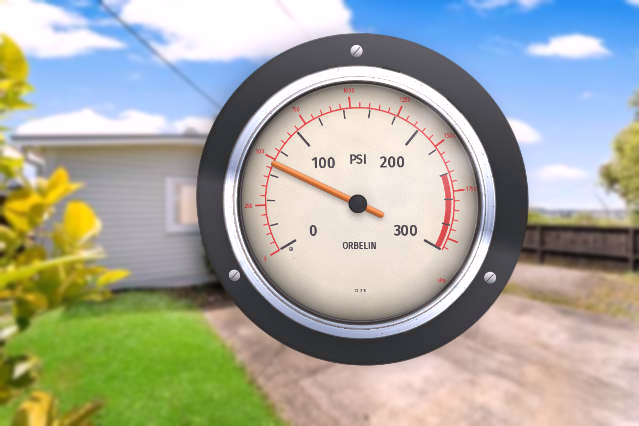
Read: 70 psi
